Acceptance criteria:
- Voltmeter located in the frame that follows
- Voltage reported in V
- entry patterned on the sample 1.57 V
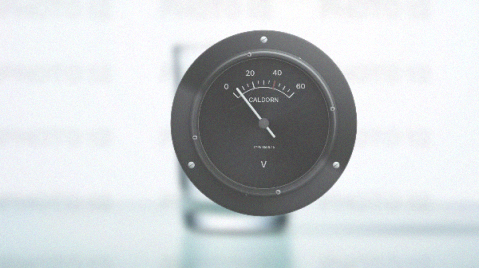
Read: 5 V
